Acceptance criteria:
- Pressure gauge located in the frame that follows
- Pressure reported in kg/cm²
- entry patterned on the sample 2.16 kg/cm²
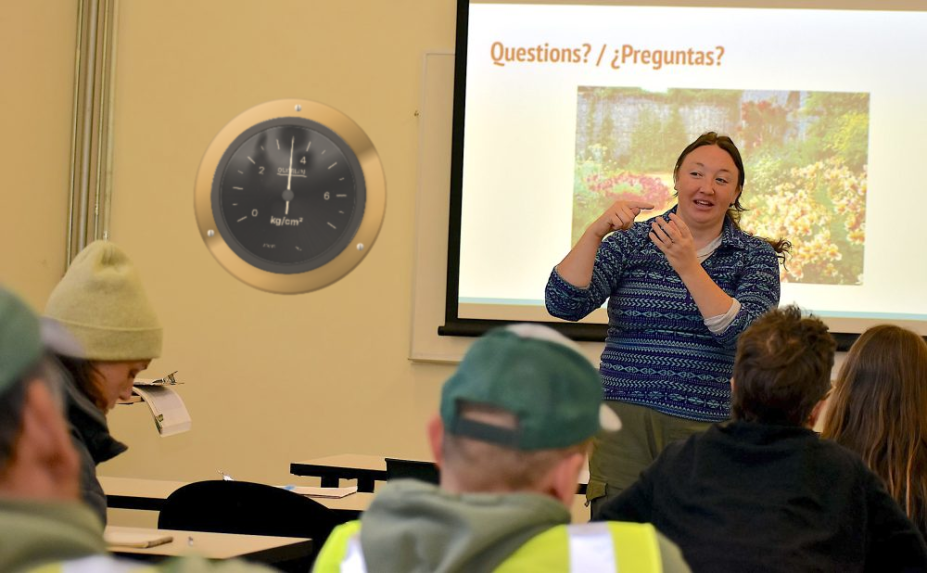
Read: 3.5 kg/cm²
